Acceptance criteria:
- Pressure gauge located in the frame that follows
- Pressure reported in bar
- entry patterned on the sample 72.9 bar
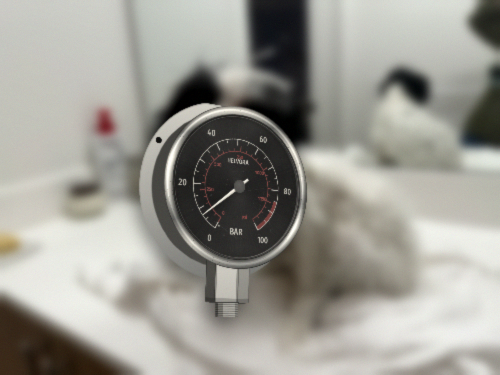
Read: 7.5 bar
